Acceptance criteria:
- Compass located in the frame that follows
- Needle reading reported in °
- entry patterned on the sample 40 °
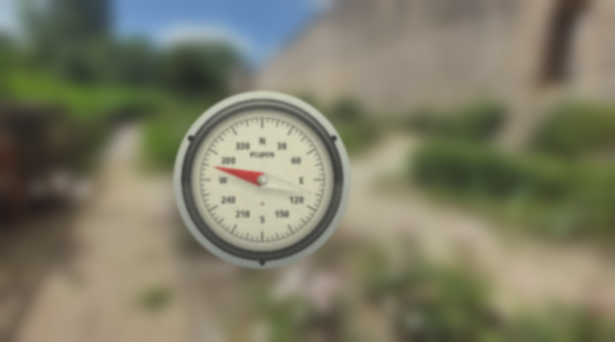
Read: 285 °
